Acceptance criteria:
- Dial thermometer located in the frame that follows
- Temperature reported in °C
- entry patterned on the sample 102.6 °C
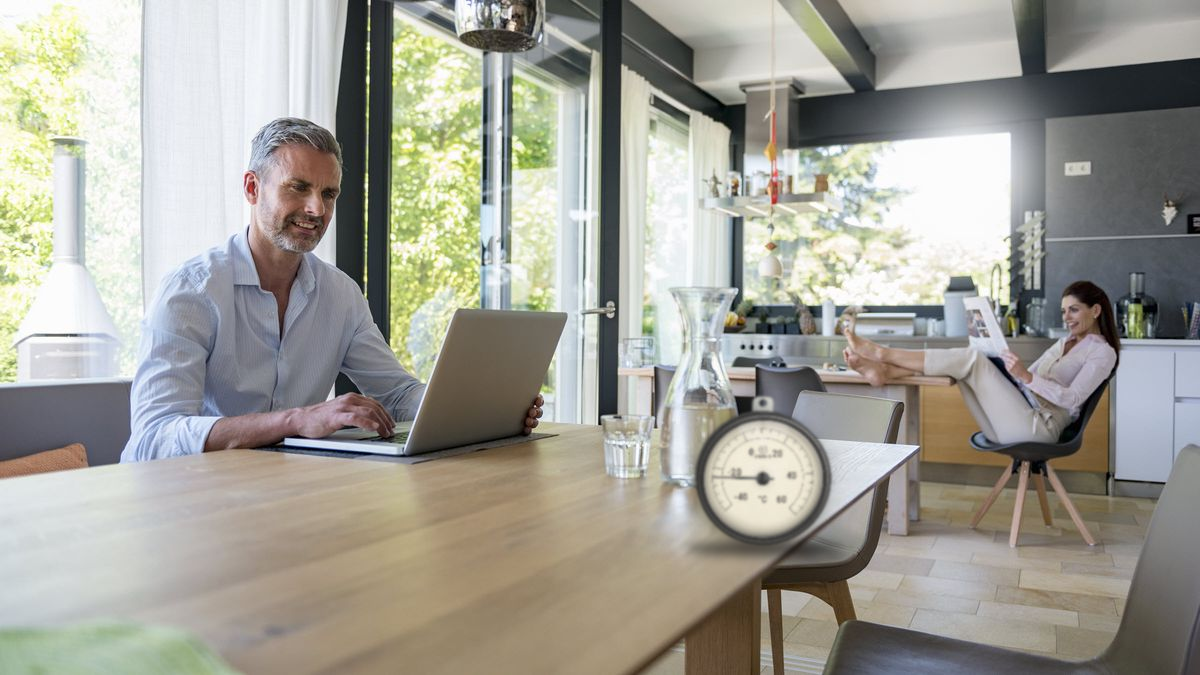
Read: -24 °C
